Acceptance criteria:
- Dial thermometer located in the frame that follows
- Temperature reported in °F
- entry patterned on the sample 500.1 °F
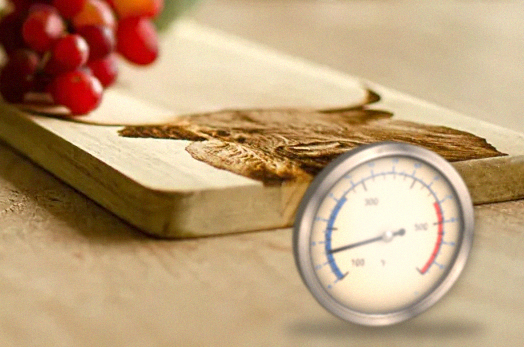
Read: 160 °F
